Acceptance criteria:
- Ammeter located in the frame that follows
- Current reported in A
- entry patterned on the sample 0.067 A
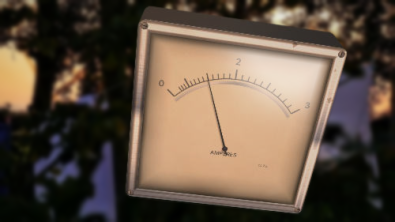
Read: 1.5 A
